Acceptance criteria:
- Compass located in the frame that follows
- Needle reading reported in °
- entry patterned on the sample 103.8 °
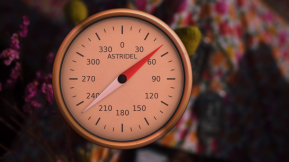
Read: 50 °
